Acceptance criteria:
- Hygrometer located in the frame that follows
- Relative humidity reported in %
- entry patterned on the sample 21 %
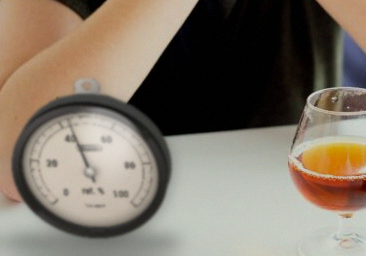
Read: 44 %
